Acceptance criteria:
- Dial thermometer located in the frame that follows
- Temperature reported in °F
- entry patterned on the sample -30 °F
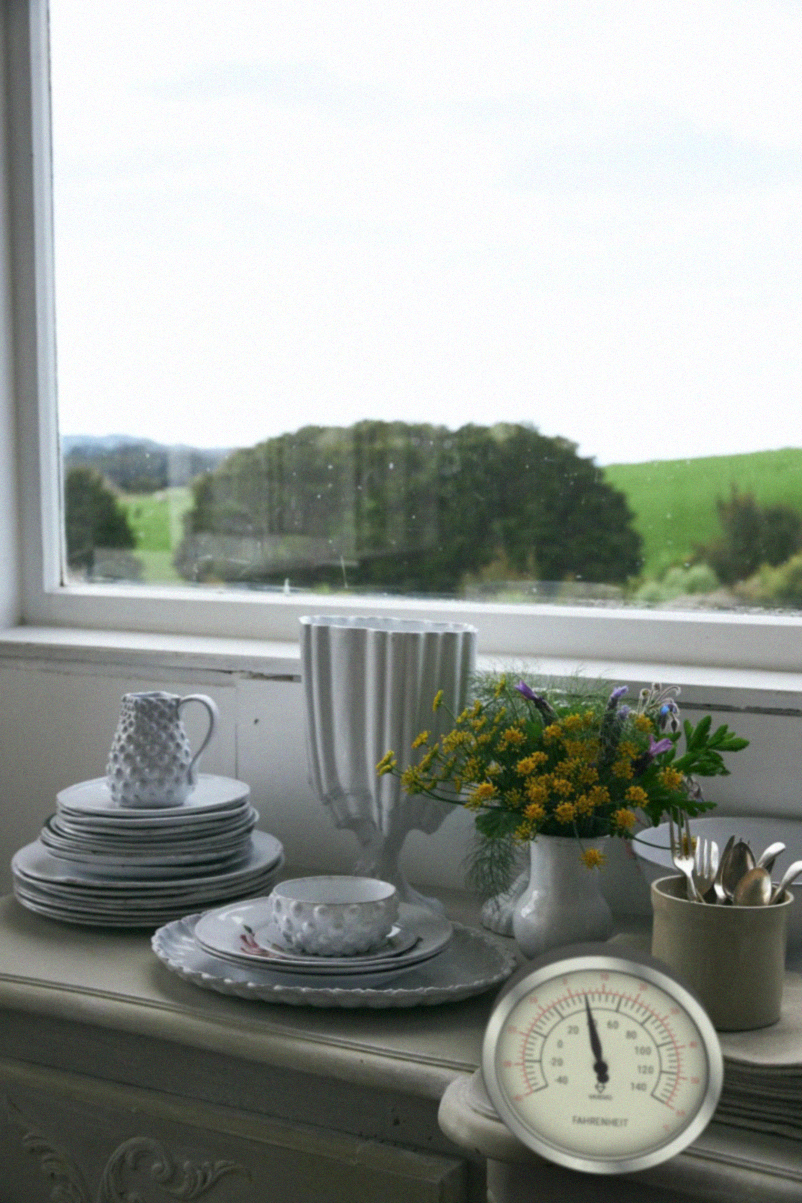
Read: 40 °F
